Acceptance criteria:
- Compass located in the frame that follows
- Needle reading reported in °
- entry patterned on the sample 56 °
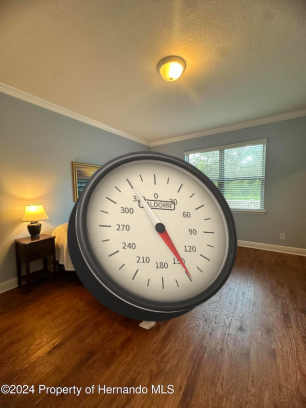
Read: 150 °
